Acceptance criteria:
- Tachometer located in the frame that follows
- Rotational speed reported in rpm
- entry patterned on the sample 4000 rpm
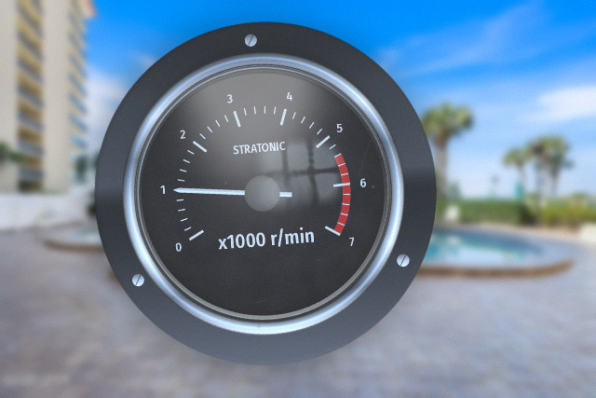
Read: 1000 rpm
